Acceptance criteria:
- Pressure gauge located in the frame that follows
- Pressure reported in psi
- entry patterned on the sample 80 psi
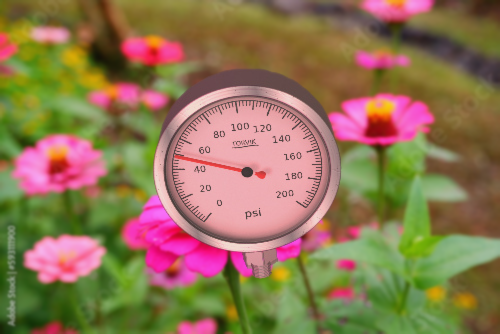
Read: 50 psi
